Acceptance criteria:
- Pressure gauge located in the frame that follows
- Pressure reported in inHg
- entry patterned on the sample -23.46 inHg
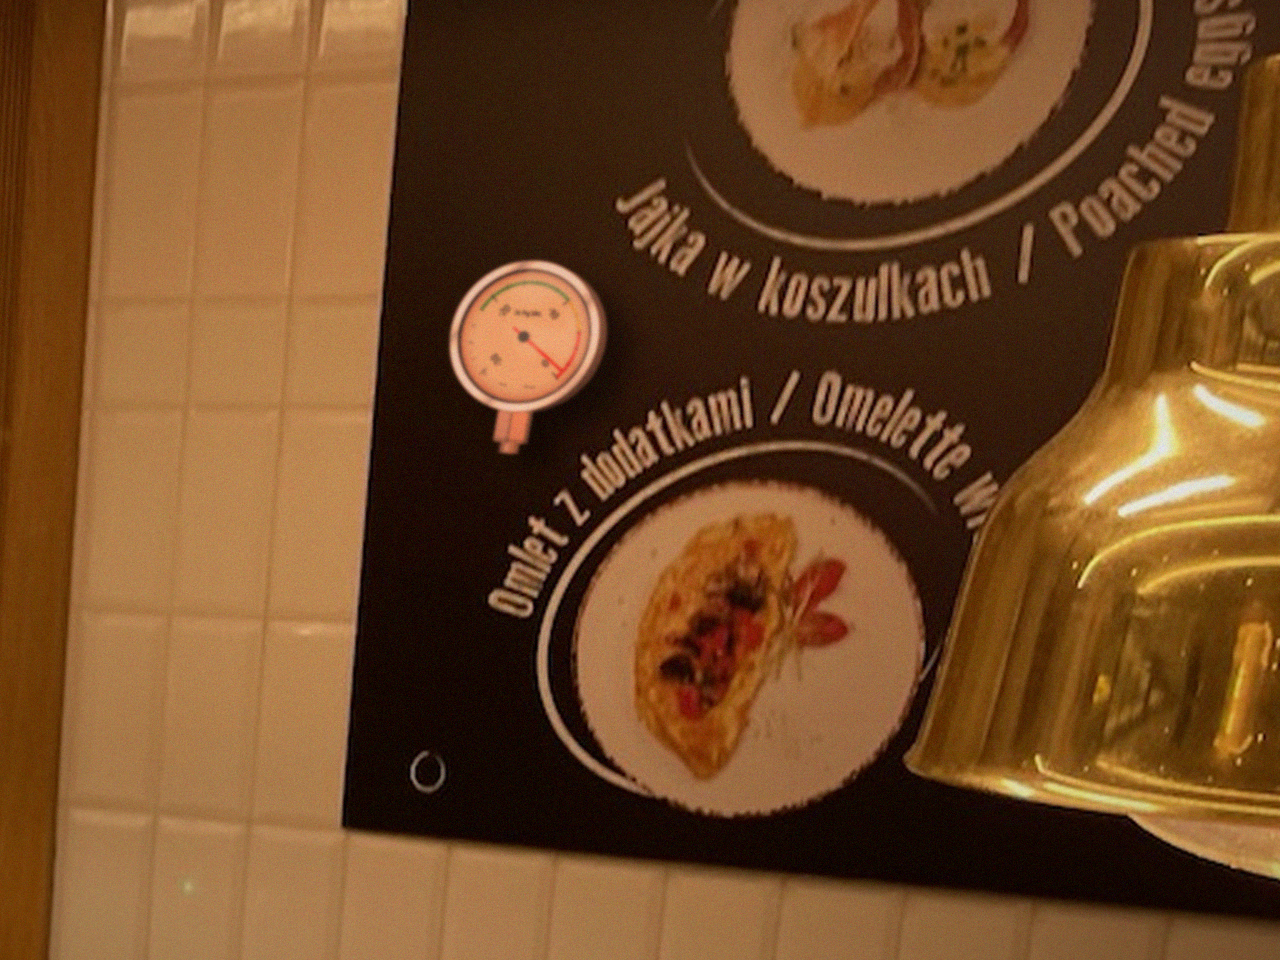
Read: -1 inHg
